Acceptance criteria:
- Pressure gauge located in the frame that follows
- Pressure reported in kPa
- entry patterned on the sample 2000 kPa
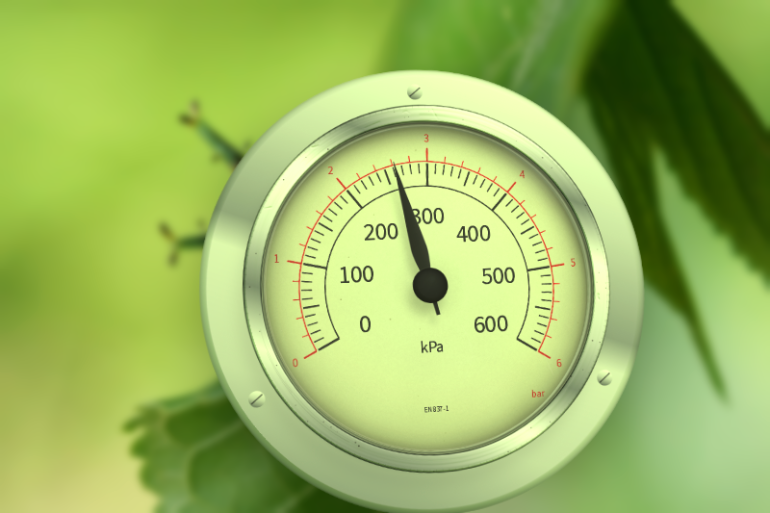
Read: 260 kPa
